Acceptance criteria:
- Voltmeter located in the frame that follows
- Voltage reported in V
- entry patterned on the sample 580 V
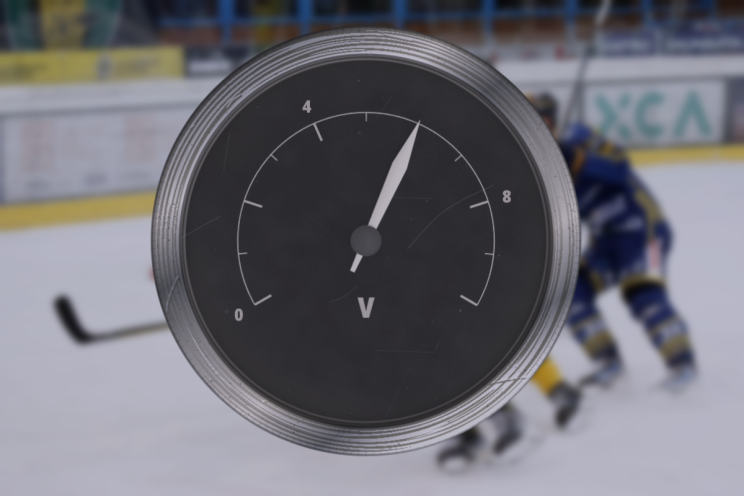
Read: 6 V
